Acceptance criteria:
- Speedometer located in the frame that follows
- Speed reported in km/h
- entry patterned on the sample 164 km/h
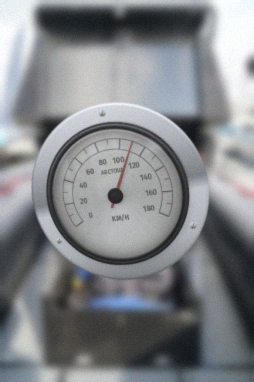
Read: 110 km/h
